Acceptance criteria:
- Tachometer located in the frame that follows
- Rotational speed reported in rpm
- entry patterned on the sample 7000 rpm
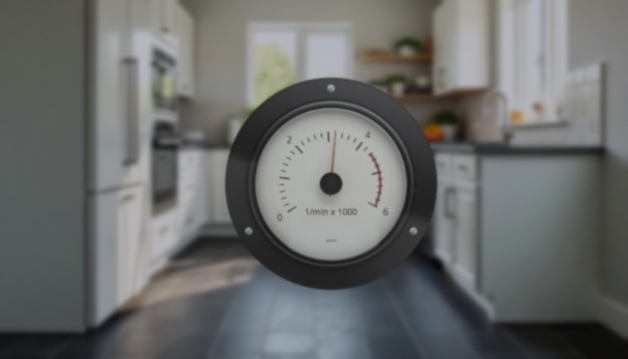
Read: 3200 rpm
